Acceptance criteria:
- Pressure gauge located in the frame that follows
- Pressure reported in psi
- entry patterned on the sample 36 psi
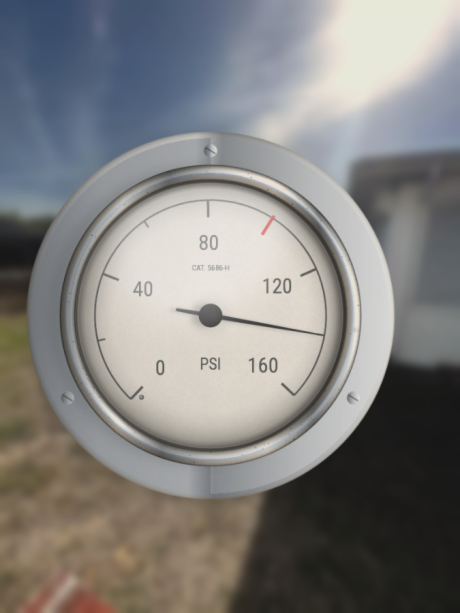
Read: 140 psi
